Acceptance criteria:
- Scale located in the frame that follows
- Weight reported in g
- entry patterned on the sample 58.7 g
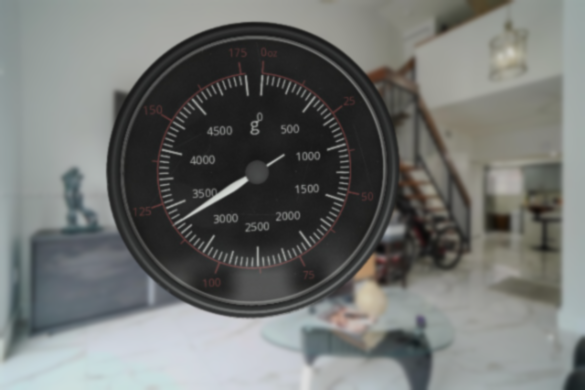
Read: 3350 g
